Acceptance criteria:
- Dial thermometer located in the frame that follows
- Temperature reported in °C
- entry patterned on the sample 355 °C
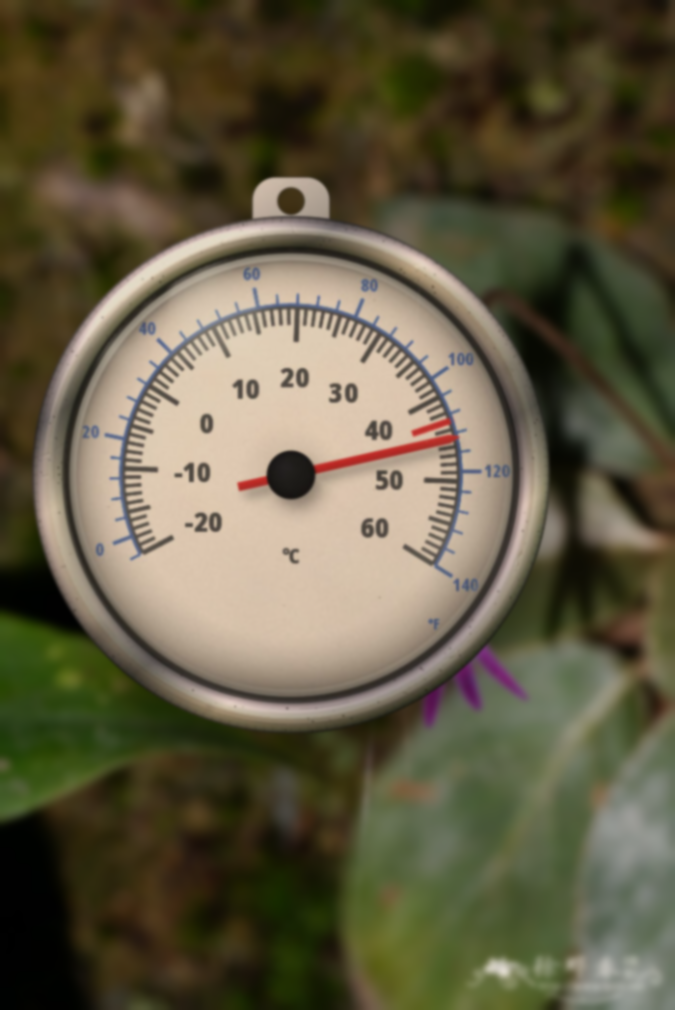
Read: 45 °C
